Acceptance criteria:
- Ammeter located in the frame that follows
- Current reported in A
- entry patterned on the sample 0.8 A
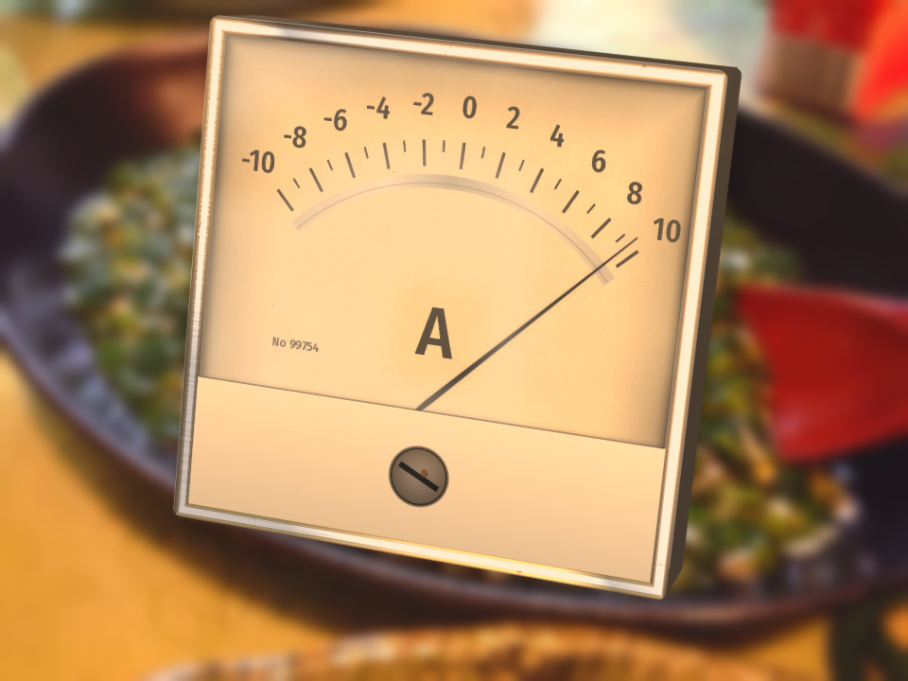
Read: 9.5 A
